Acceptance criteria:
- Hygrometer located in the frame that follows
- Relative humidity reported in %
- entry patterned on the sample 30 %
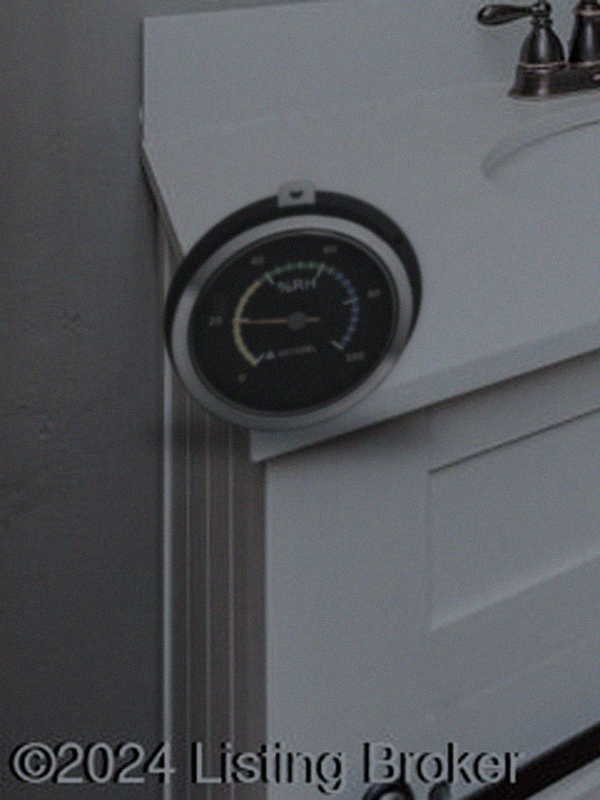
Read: 20 %
